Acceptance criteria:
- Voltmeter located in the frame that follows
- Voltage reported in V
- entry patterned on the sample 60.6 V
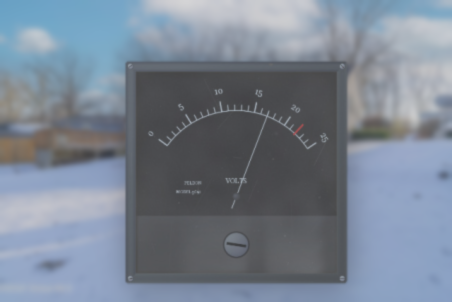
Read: 17 V
